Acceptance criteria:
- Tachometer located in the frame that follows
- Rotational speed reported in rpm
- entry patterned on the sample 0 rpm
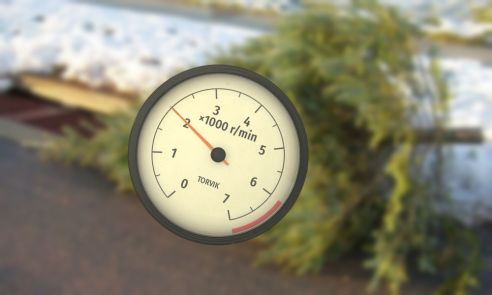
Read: 2000 rpm
